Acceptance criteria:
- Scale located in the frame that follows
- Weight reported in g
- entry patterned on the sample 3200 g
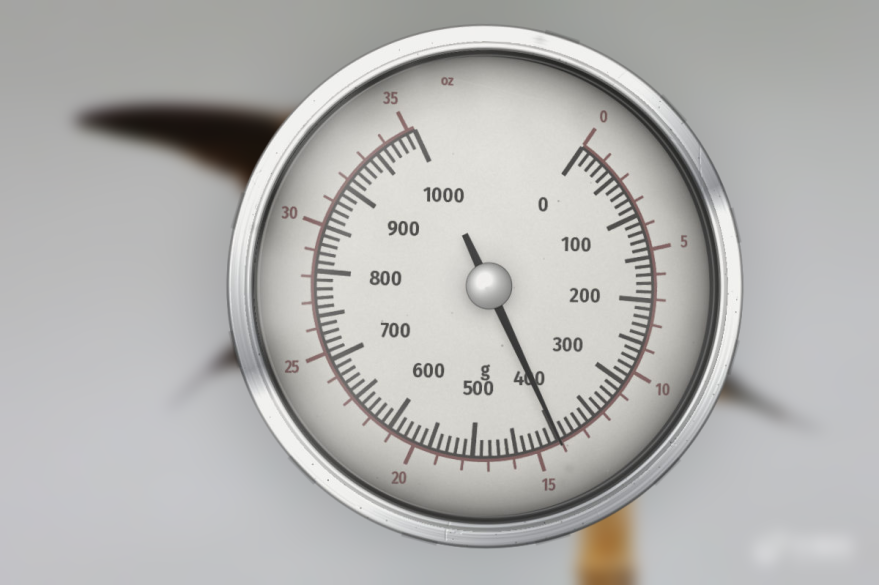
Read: 400 g
